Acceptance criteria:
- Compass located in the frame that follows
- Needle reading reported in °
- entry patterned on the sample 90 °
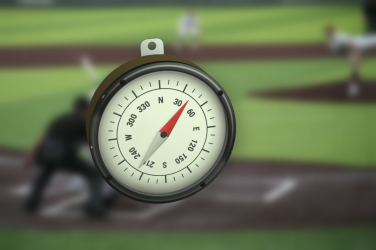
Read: 40 °
